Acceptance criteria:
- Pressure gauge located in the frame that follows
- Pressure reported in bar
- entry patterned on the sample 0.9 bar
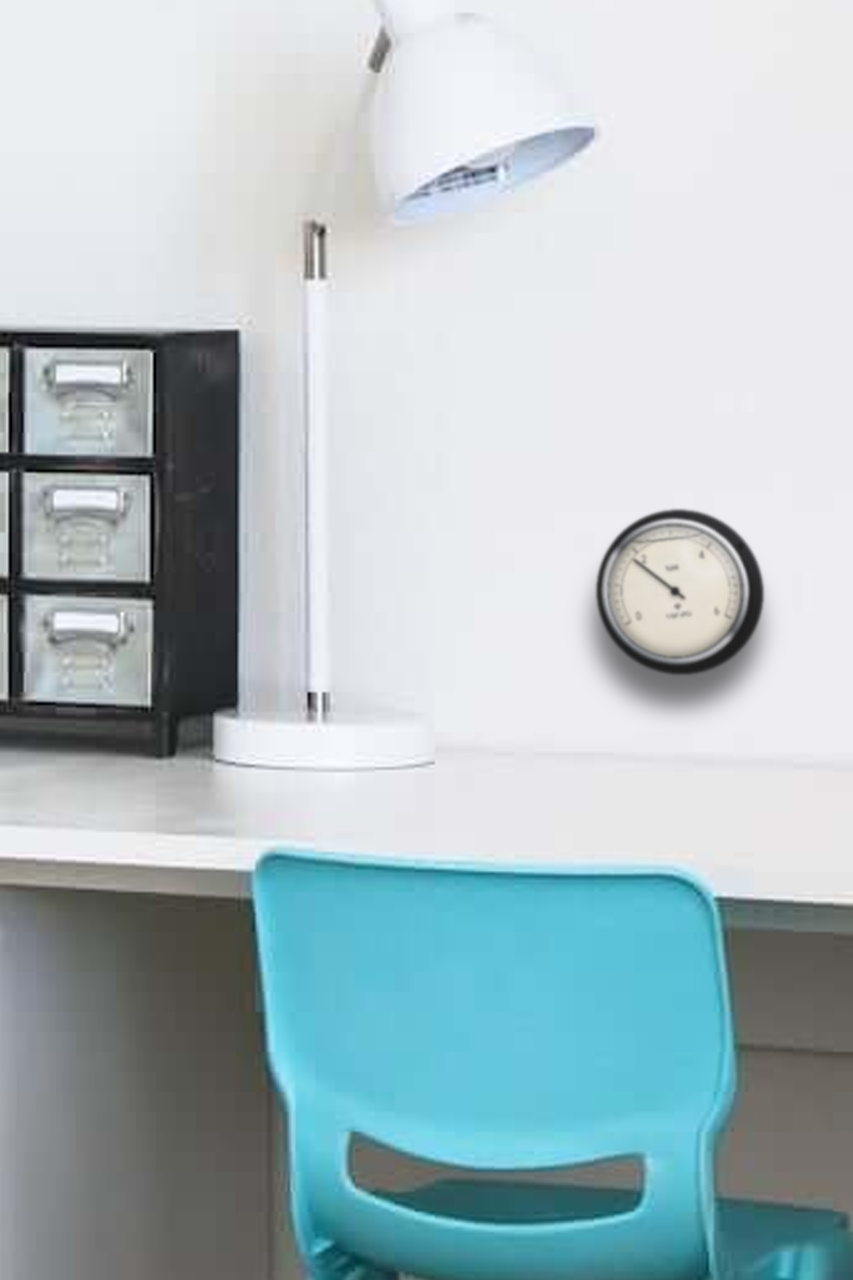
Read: 1.8 bar
